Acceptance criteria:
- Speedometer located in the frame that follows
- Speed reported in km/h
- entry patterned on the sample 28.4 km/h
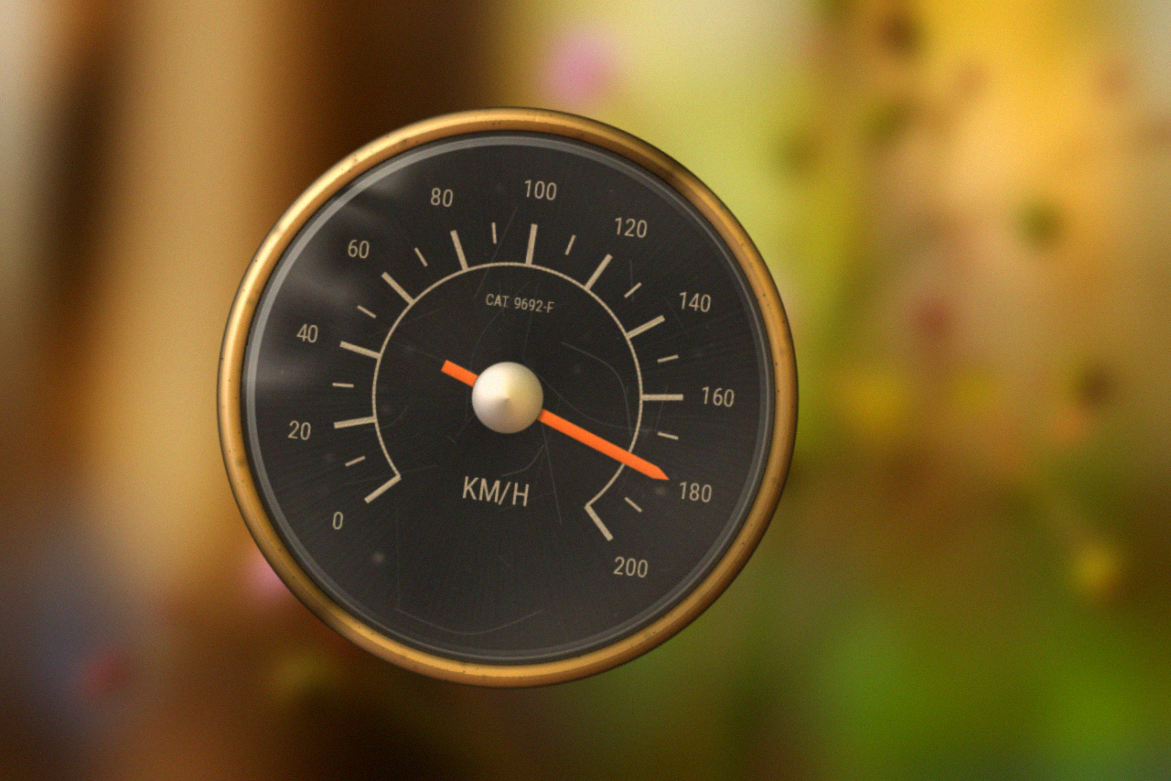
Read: 180 km/h
